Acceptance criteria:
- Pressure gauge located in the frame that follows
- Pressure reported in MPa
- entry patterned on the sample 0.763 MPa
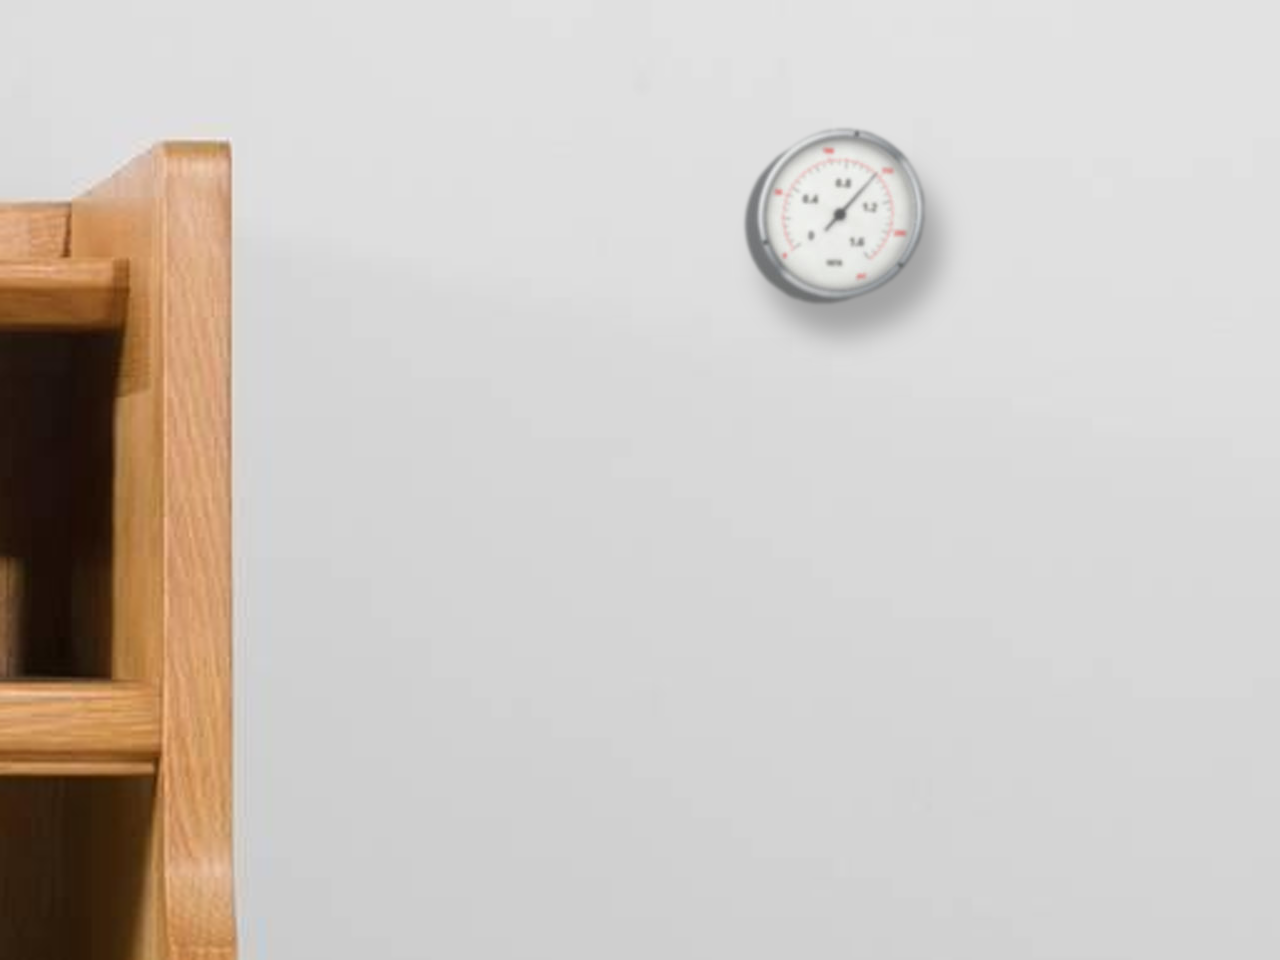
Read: 1 MPa
